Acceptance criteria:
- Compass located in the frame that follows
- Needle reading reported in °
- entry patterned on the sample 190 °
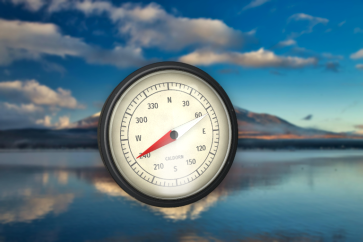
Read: 245 °
